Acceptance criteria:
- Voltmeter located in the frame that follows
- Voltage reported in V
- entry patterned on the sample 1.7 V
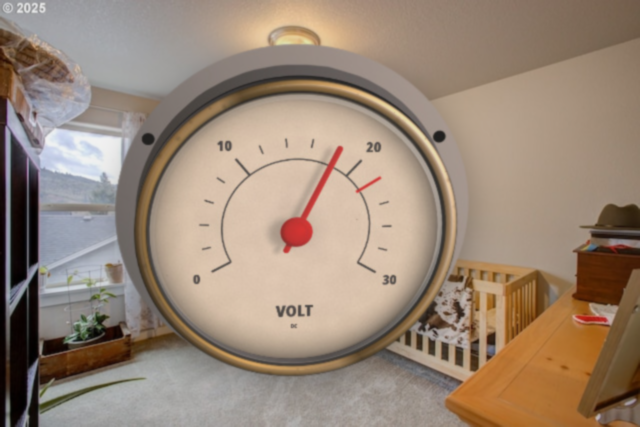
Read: 18 V
